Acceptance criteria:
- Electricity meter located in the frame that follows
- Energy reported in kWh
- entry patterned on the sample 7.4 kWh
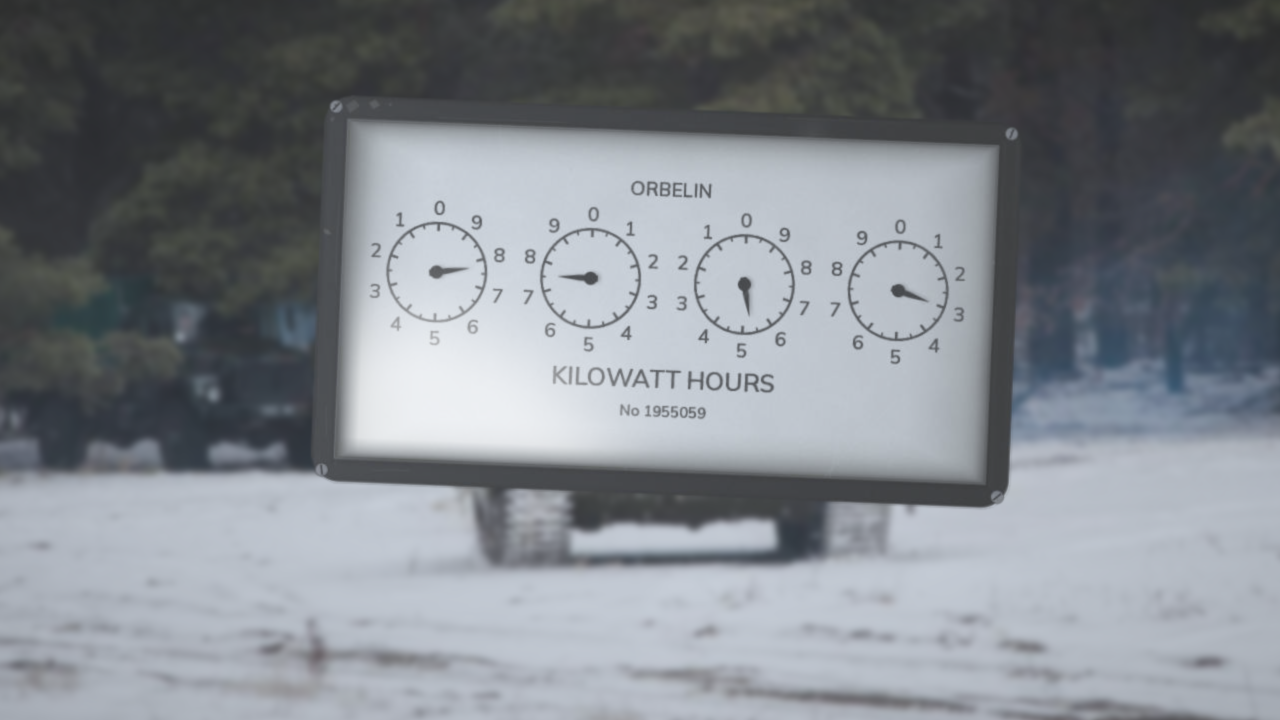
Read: 7753 kWh
